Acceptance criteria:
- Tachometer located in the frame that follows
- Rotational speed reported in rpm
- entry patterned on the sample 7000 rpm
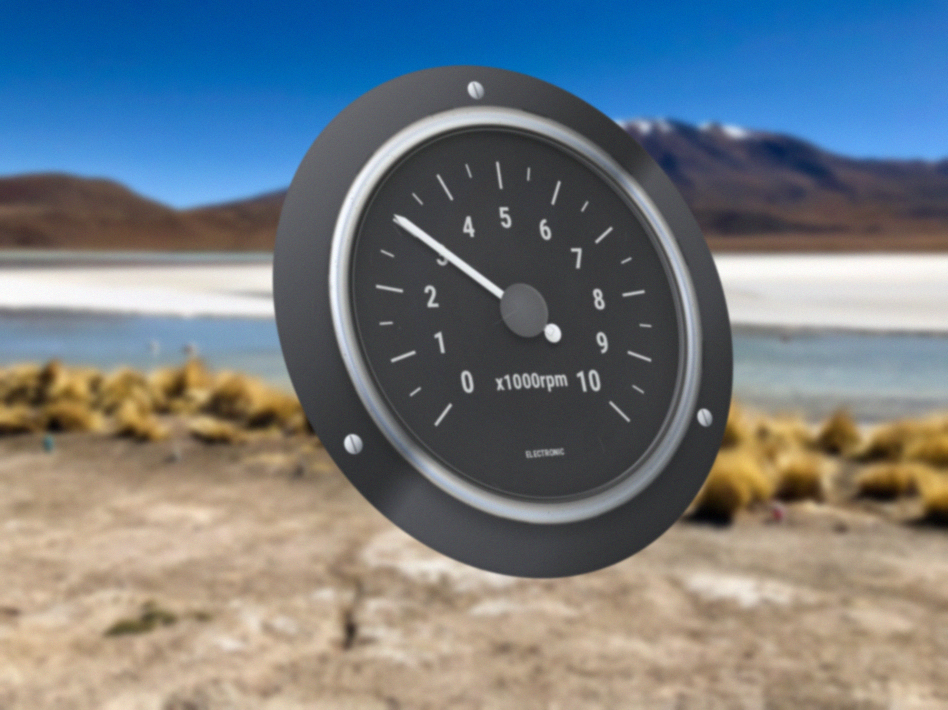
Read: 3000 rpm
